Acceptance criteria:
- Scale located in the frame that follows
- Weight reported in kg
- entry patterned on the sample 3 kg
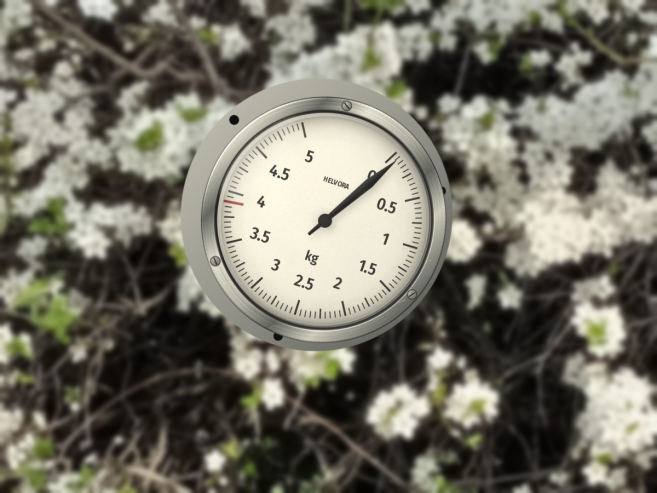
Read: 0.05 kg
